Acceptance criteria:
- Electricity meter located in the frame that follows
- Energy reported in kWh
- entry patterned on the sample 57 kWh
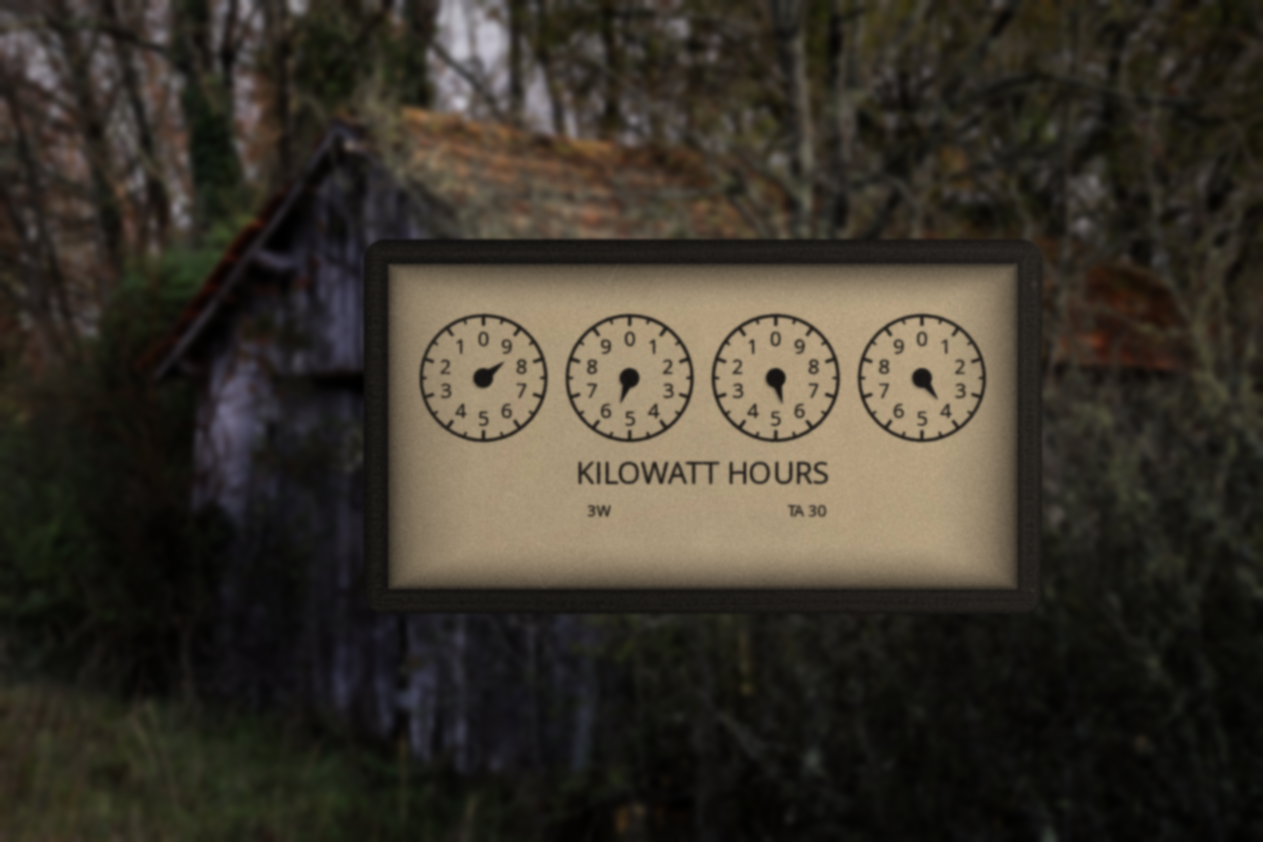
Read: 8554 kWh
